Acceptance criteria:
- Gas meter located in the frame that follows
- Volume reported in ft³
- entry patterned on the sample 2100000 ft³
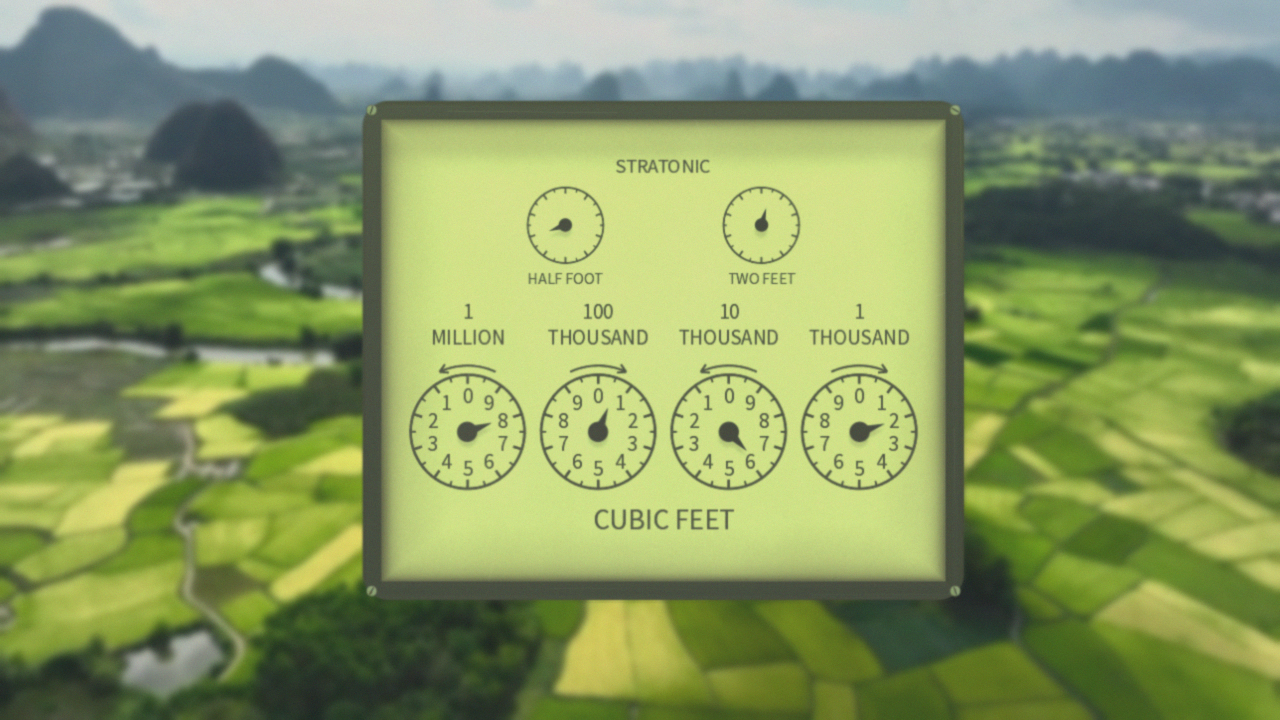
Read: 806200 ft³
